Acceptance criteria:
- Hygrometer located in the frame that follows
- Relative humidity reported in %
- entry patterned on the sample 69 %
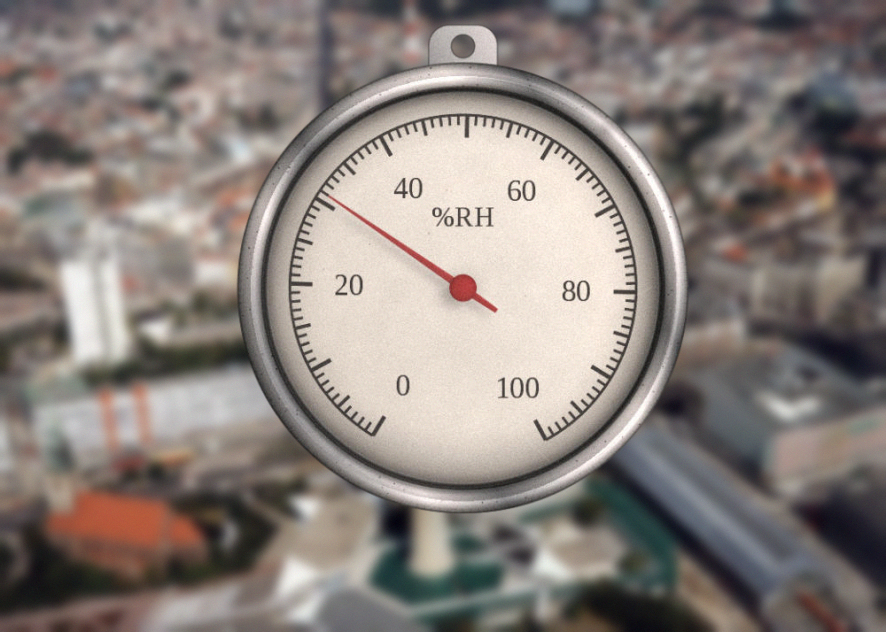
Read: 31 %
